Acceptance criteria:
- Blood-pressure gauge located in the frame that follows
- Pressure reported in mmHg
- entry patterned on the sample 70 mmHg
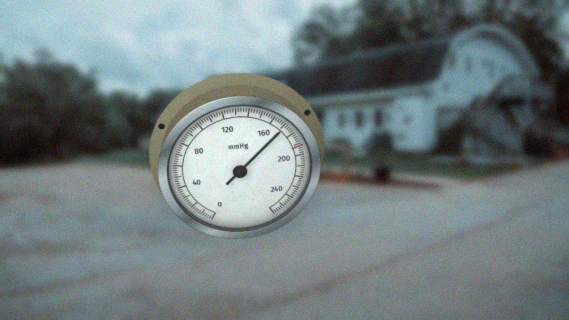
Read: 170 mmHg
